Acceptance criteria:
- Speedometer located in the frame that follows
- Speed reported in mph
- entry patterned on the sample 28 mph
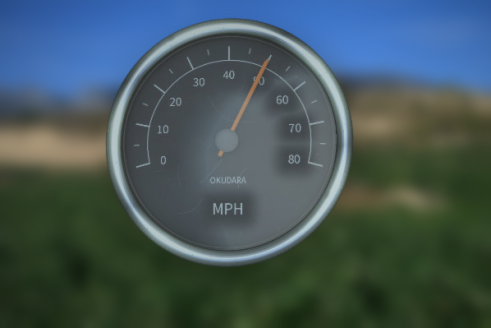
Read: 50 mph
